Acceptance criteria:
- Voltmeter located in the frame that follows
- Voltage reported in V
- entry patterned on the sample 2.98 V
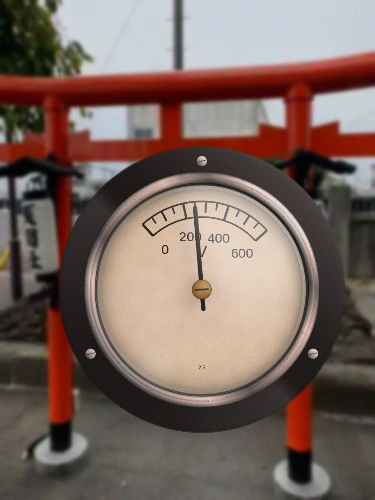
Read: 250 V
